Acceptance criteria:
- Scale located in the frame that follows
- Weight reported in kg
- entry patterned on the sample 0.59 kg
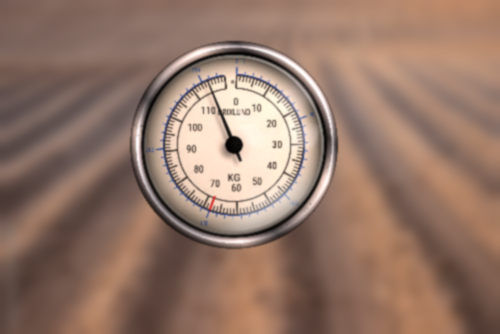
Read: 115 kg
